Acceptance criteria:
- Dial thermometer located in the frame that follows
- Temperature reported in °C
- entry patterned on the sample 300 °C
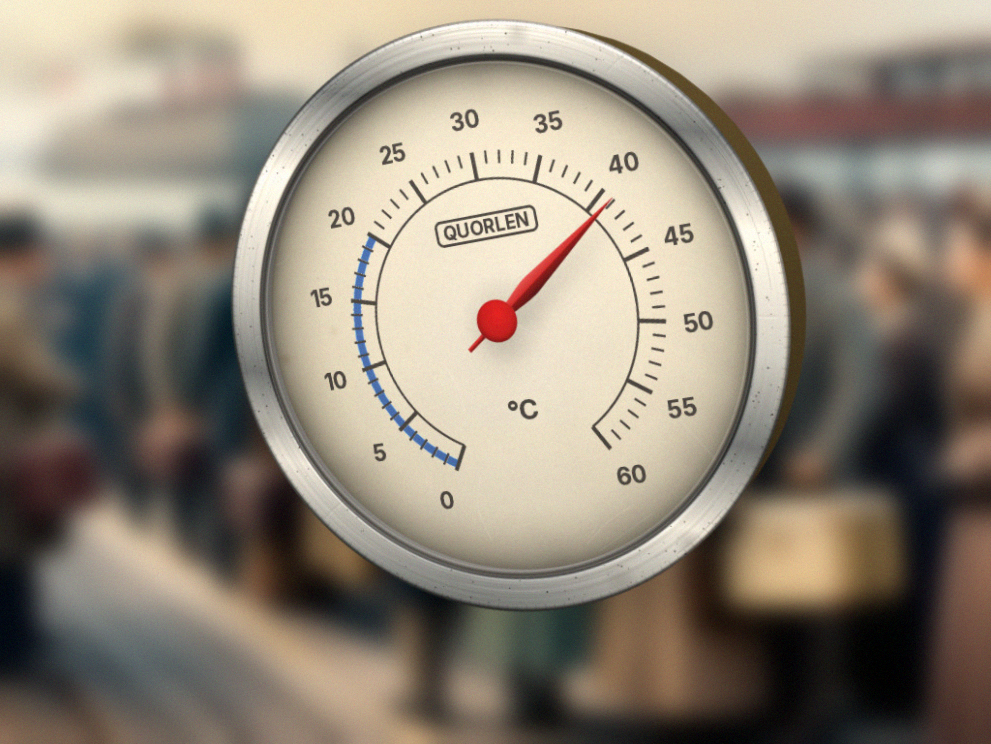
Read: 41 °C
